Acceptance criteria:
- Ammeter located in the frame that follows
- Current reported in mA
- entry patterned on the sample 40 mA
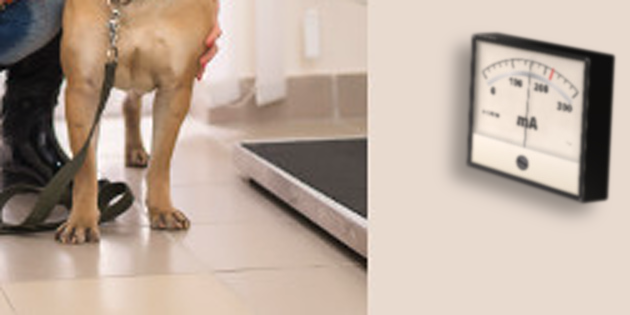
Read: 160 mA
